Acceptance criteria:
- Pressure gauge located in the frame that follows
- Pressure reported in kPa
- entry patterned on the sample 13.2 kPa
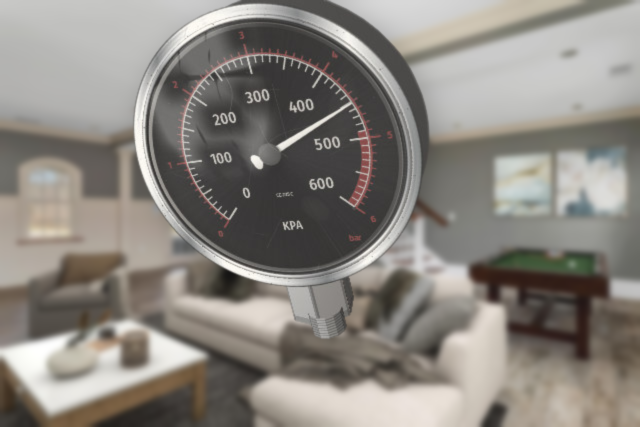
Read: 450 kPa
